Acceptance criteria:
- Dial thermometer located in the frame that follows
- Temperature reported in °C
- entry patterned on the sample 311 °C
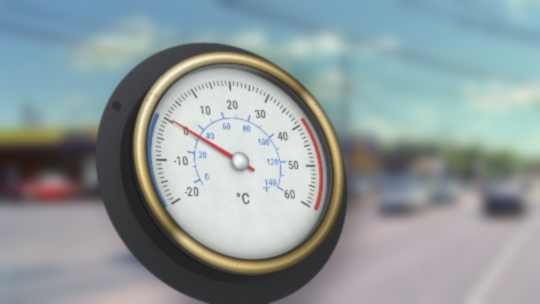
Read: 0 °C
